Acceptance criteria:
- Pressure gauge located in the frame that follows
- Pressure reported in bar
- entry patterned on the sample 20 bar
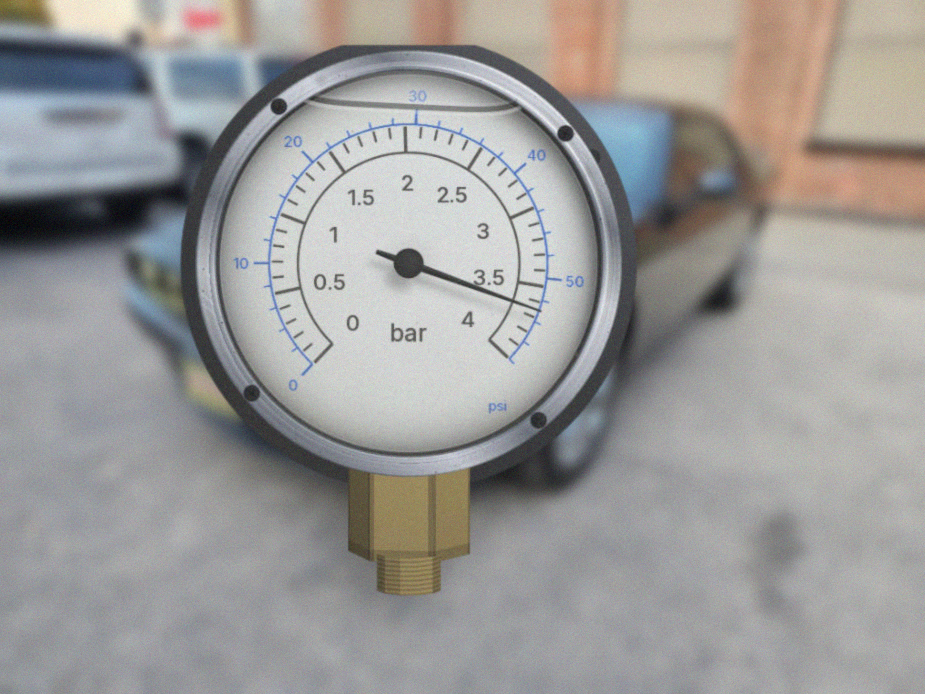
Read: 3.65 bar
